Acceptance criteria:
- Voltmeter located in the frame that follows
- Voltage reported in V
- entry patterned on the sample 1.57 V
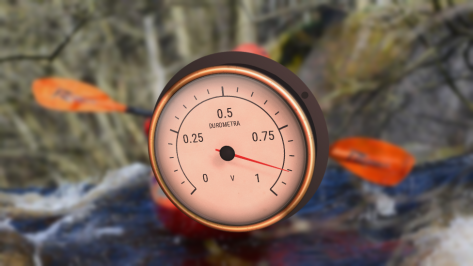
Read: 0.9 V
